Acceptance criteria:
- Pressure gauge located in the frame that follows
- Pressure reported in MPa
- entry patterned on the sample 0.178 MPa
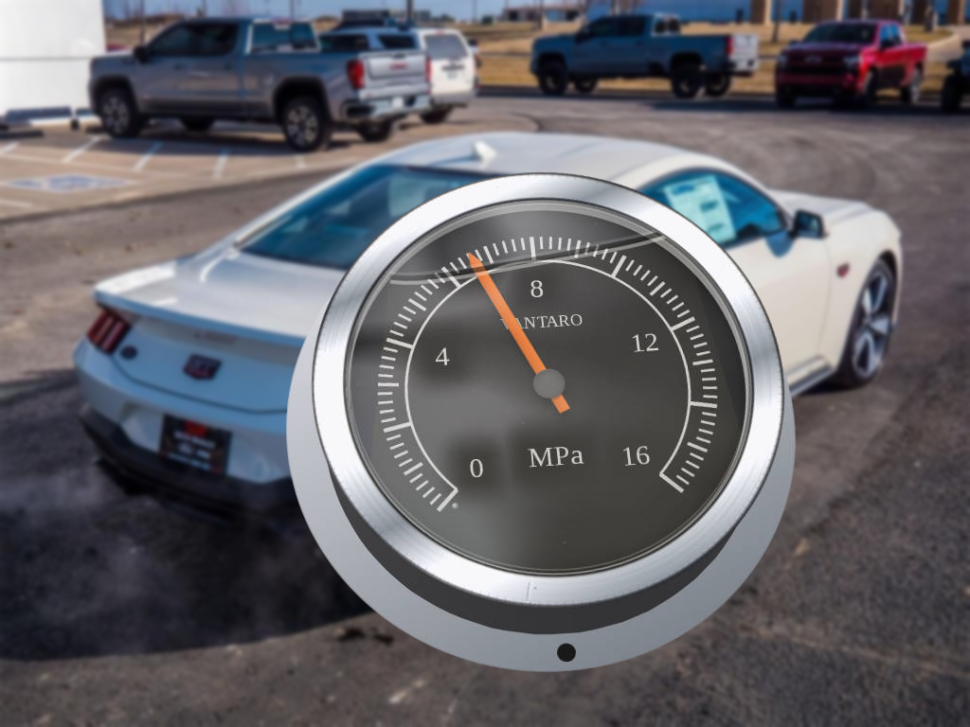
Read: 6.6 MPa
